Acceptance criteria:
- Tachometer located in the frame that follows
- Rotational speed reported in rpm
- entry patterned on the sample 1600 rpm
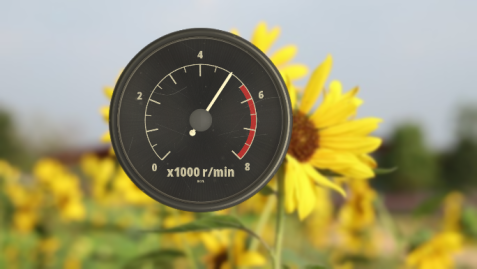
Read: 5000 rpm
